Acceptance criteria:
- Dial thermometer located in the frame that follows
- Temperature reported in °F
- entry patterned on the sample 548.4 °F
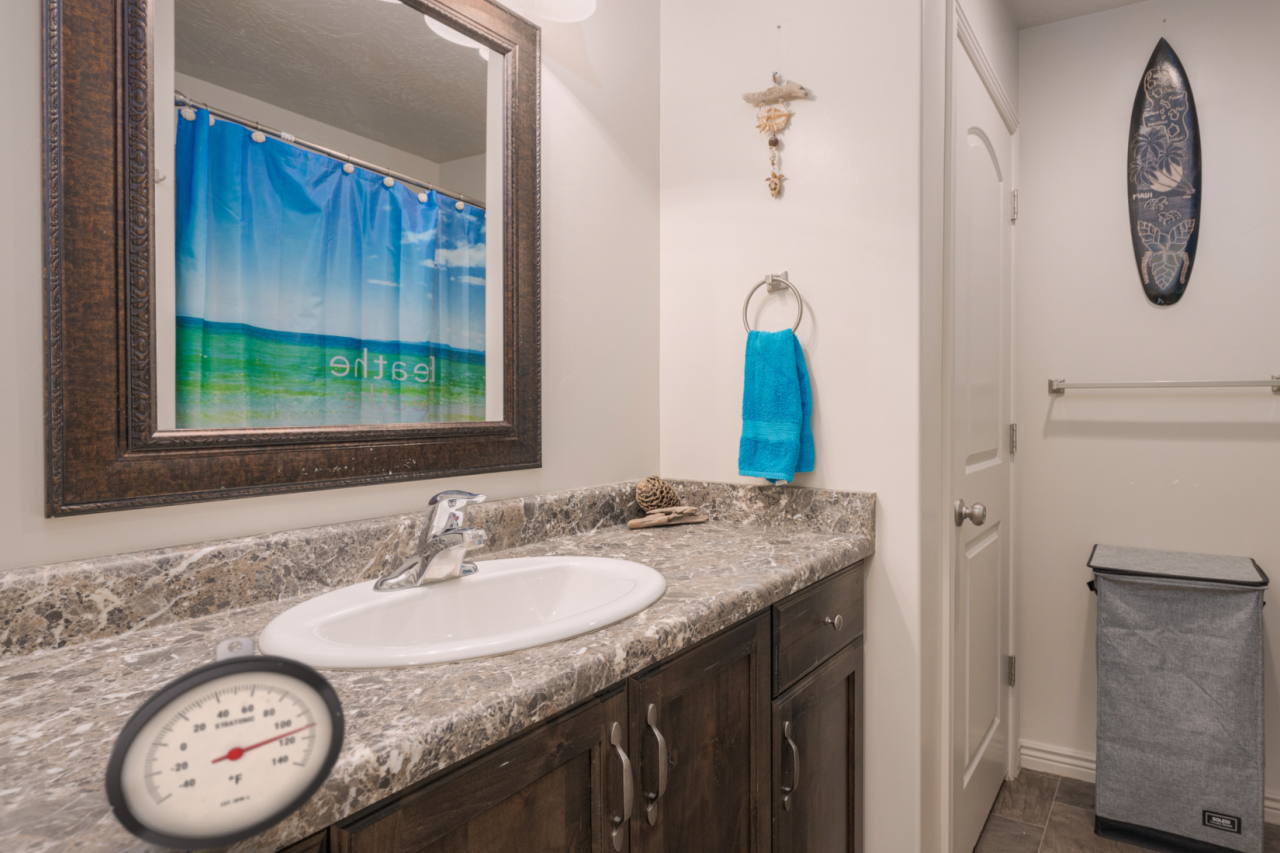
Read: 110 °F
